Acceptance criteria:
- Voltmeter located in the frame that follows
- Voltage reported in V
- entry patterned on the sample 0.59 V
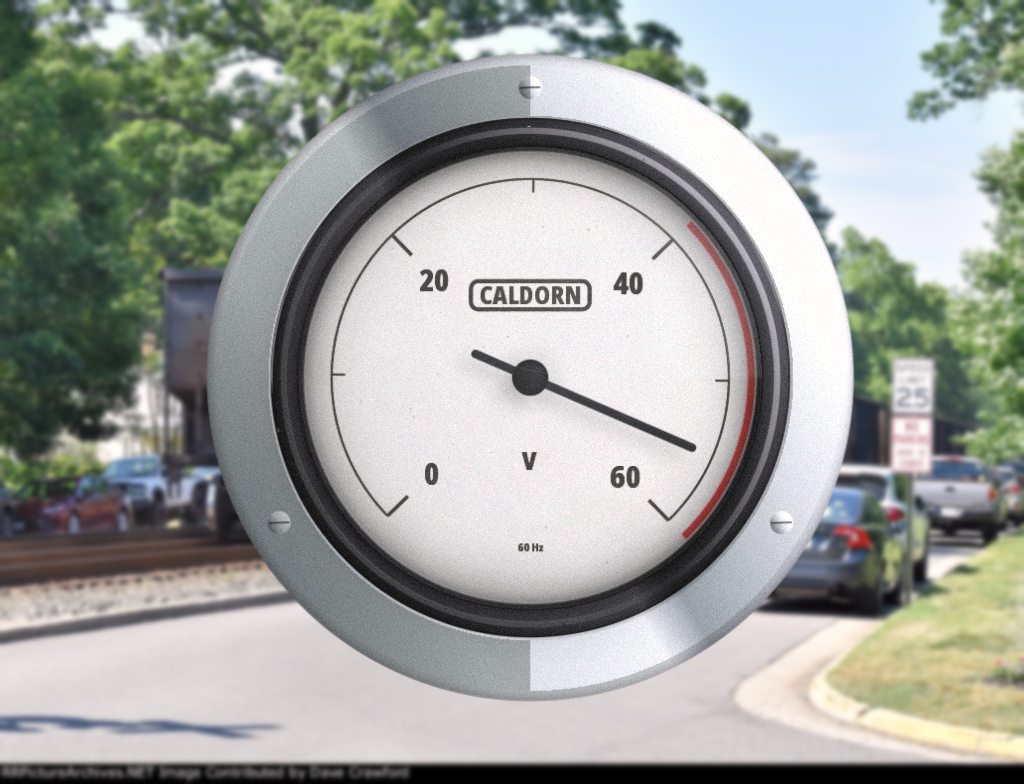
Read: 55 V
